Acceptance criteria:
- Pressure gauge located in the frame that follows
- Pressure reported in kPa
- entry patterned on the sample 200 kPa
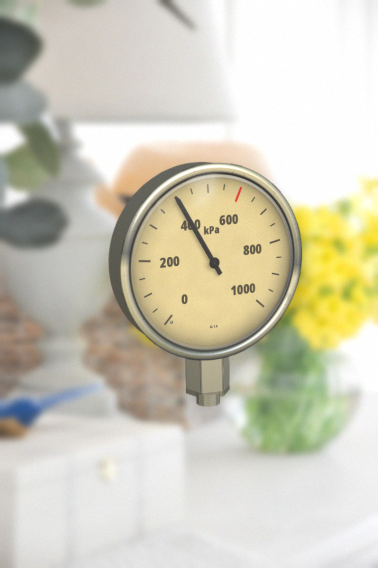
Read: 400 kPa
